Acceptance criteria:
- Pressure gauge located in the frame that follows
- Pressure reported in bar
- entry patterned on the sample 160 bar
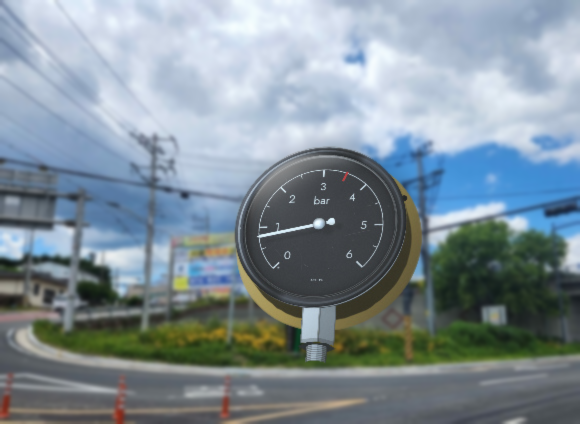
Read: 0.75 bar
